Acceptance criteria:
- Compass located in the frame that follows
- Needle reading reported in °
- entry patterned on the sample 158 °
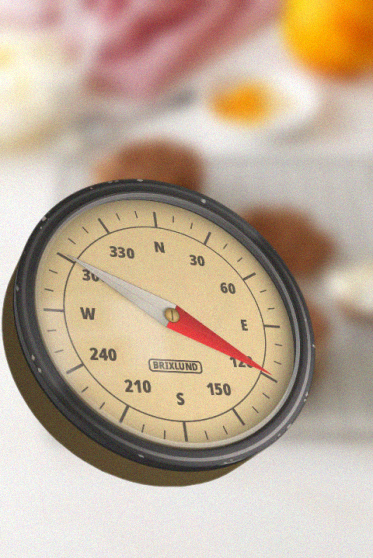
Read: 120 °
